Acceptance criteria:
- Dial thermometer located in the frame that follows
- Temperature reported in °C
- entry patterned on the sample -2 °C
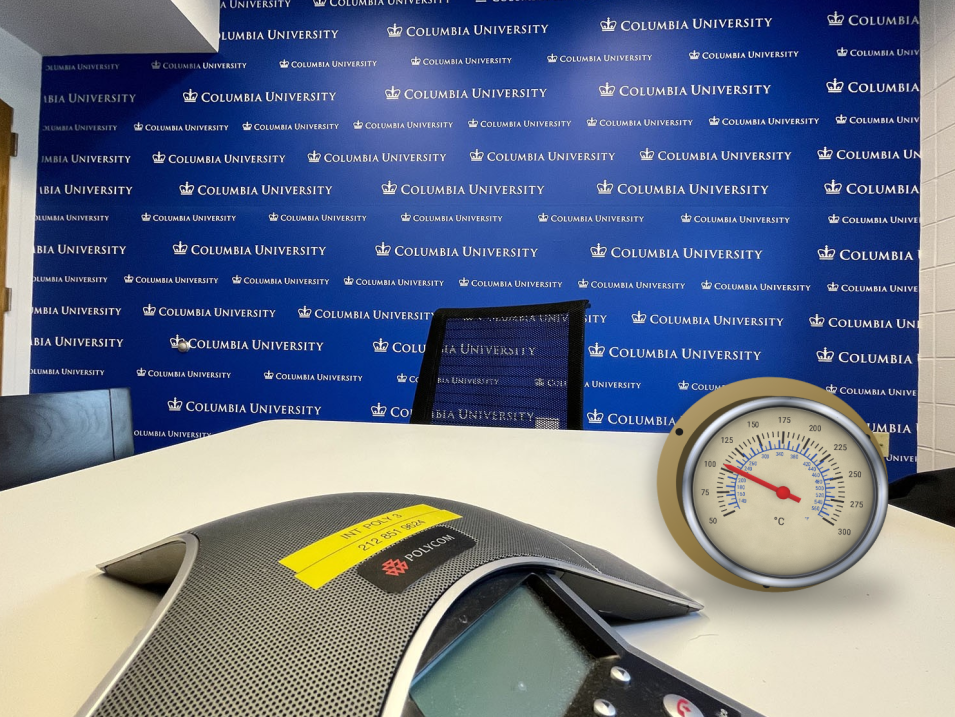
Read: 105 °C
